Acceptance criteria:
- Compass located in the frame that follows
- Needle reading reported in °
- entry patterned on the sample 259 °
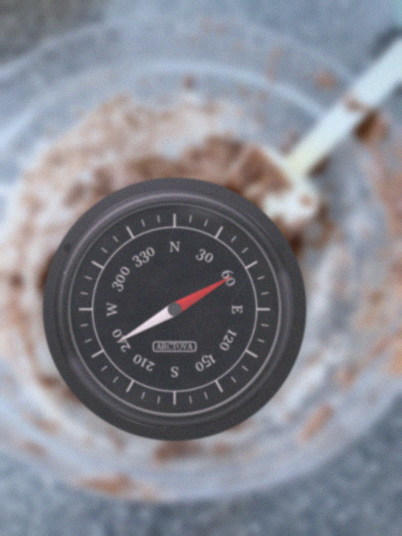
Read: 60 °
